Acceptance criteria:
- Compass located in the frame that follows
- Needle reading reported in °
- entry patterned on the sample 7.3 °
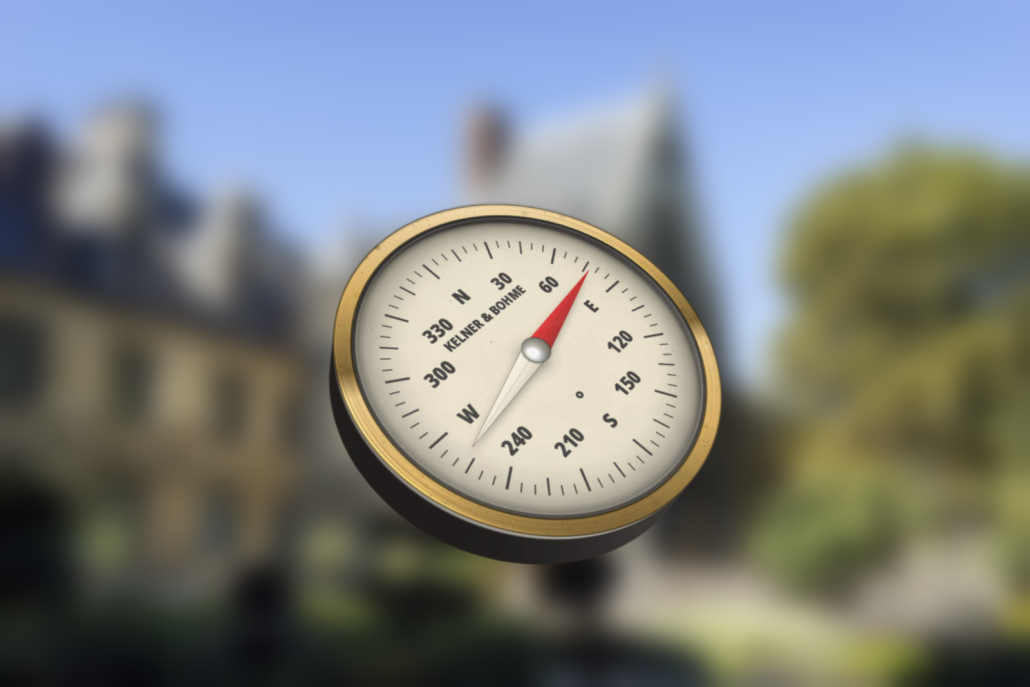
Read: 77.5 °
